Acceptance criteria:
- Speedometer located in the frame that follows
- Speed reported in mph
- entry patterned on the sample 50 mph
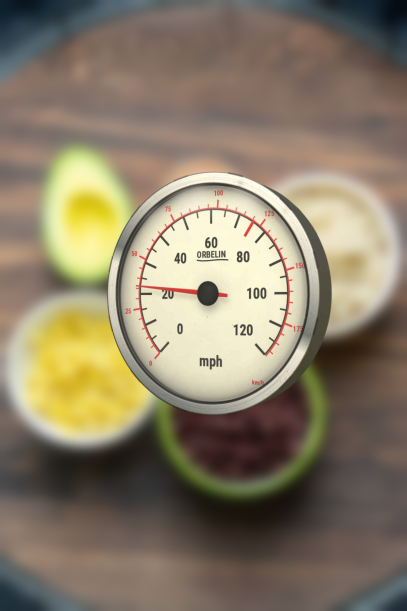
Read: 22.5 mph
